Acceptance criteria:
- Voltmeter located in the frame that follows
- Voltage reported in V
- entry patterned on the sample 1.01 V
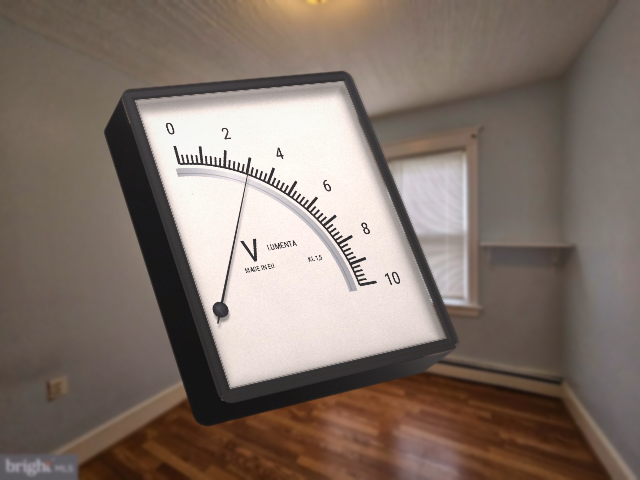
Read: 3 V
